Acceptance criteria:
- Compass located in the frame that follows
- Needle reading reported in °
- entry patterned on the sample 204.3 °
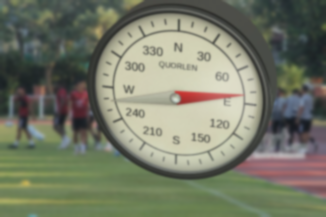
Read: 80 °
